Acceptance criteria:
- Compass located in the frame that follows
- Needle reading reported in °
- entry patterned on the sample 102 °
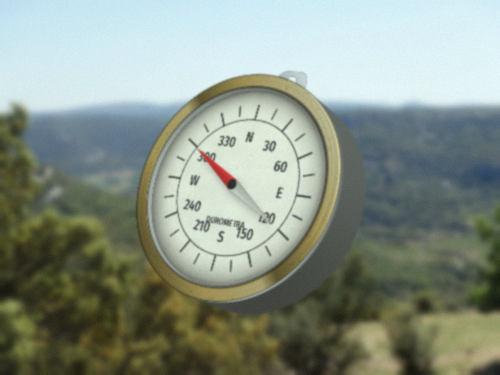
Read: 300 °
